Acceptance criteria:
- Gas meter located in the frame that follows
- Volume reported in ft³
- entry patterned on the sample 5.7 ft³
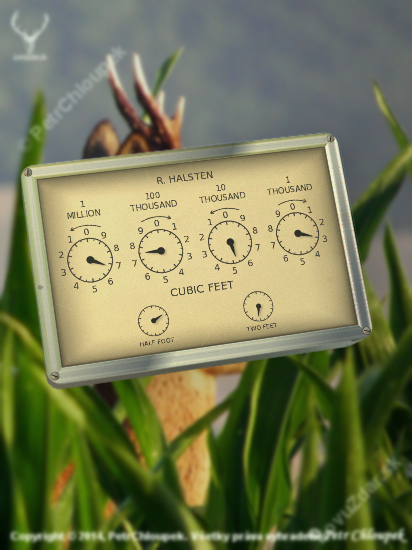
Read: 675300 ft³
